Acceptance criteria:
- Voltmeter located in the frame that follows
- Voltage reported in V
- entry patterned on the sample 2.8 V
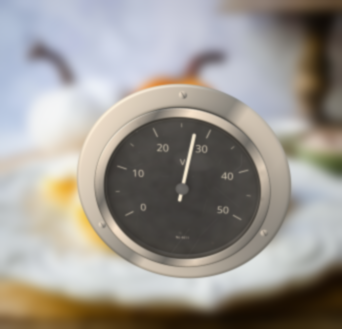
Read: 27.5 V
